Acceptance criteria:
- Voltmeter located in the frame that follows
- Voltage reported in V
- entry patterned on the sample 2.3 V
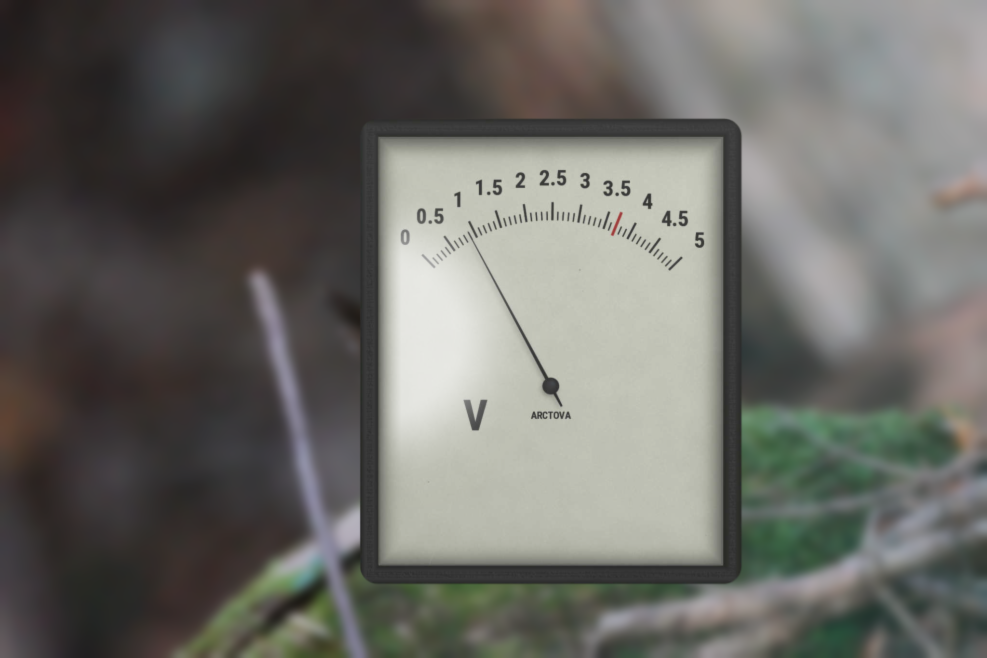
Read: 0.9 V
